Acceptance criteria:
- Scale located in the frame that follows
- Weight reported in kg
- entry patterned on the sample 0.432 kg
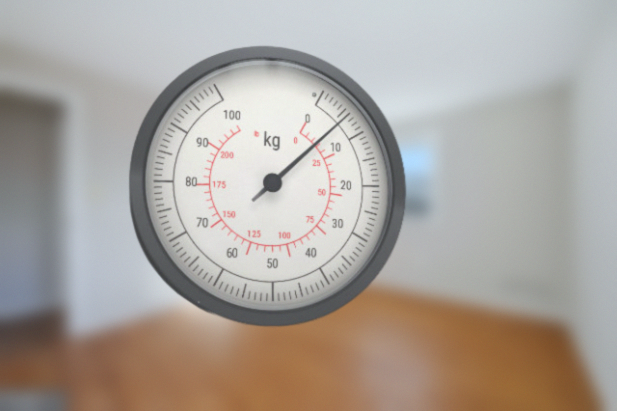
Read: 6 kg
